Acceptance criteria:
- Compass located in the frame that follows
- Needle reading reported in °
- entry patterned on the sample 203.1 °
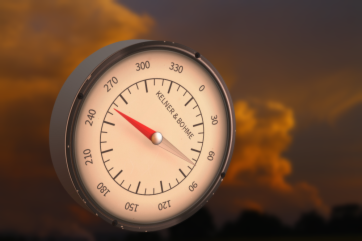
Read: 255 °
